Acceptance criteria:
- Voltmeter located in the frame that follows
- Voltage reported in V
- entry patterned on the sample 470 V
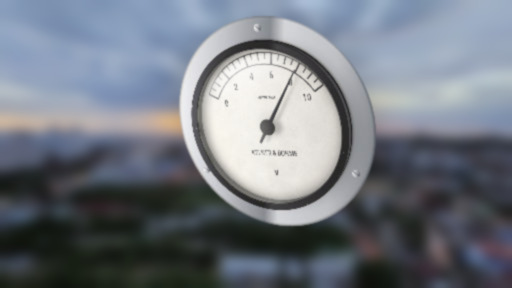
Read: 8 V
